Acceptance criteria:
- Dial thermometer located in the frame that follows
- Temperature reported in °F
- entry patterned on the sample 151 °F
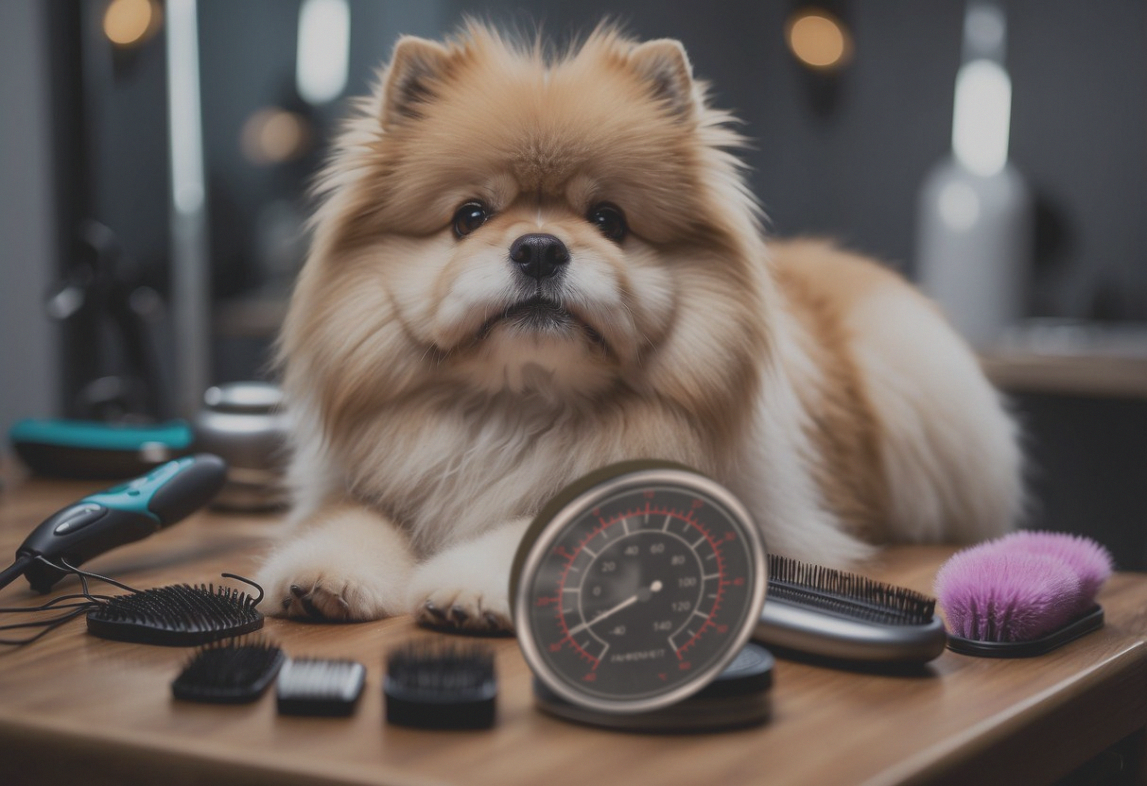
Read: -20 °F
